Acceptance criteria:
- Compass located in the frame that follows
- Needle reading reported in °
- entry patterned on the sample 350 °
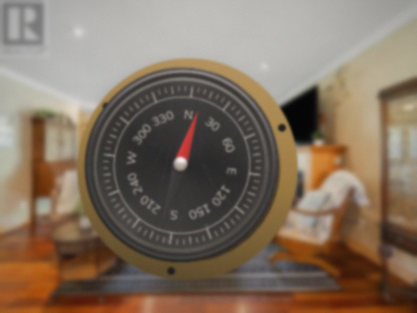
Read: 10 °
